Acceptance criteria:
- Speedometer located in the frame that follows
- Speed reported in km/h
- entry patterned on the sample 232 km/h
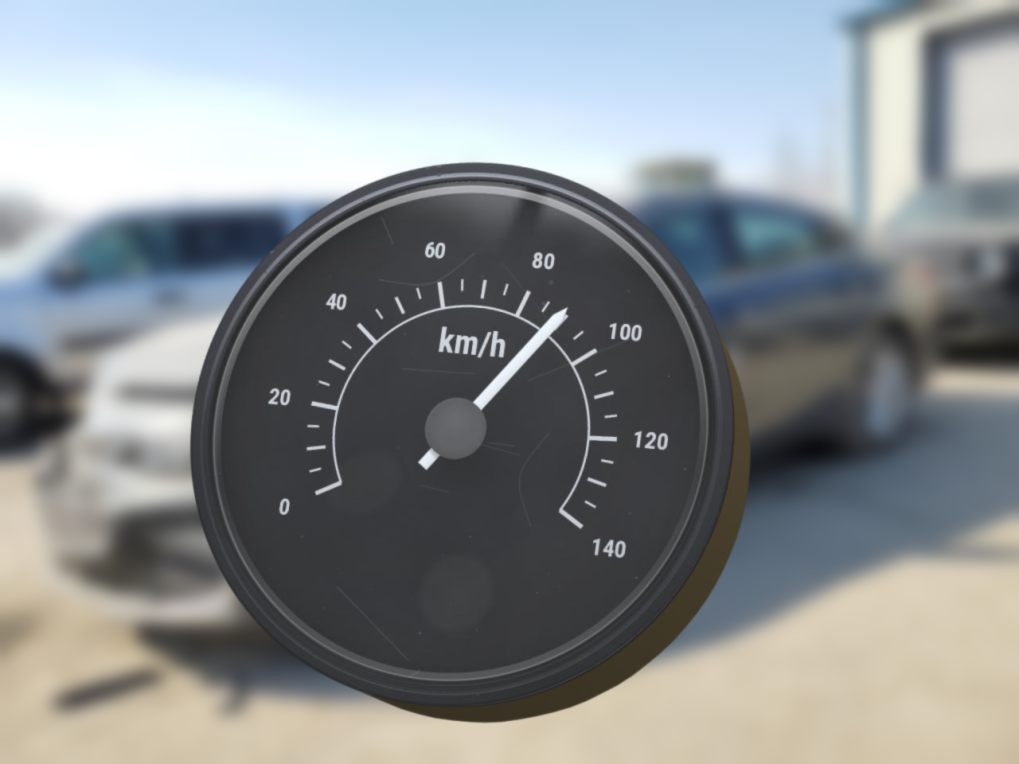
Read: 90 km/h
